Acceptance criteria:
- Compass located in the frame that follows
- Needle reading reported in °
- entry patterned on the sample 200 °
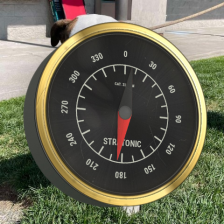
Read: 187.5 °
